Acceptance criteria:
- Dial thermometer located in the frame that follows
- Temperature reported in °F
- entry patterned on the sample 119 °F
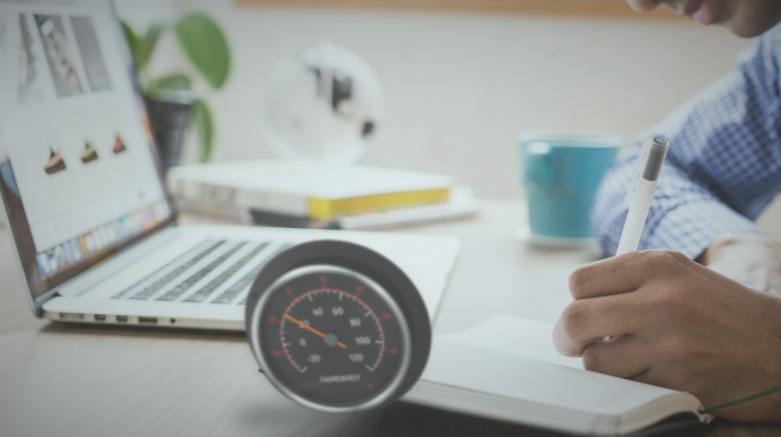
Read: 20 °F
